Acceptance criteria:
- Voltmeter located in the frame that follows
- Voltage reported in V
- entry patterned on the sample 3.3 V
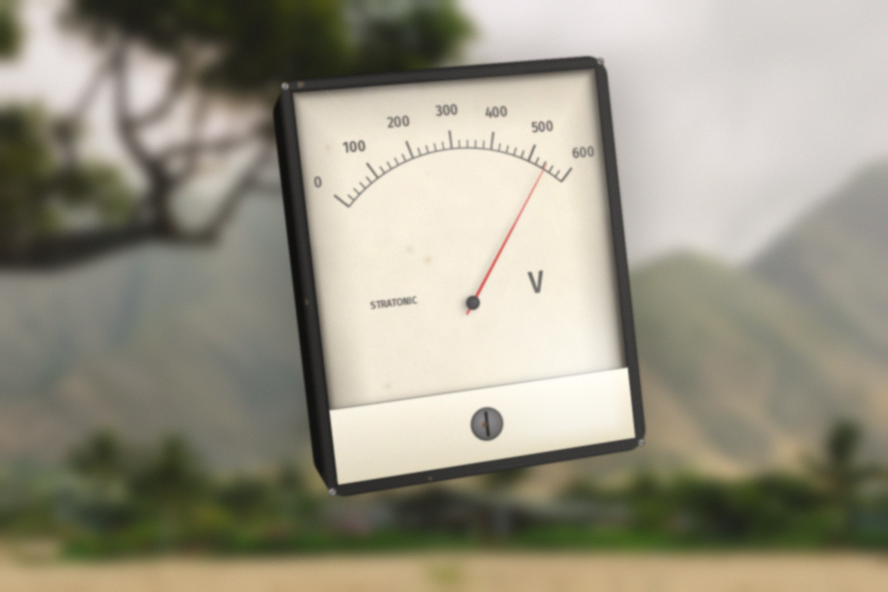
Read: 540 V
